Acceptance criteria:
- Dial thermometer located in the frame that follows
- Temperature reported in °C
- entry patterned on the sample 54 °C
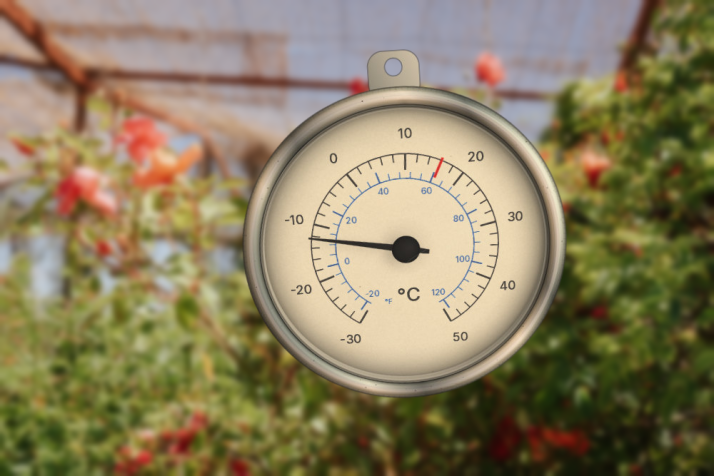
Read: -12 °C
